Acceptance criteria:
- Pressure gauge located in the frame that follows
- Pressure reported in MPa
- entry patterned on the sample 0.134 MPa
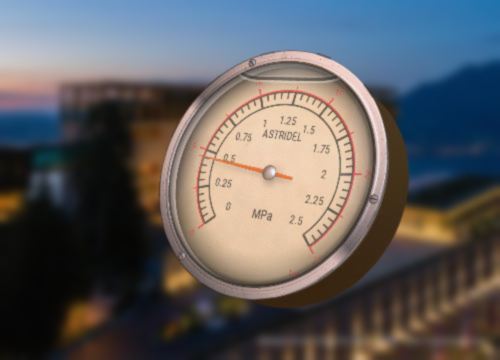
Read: 0.45 MPa
